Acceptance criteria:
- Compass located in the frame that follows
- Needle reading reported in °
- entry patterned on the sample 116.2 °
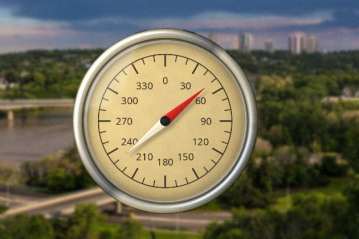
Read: 50 °
